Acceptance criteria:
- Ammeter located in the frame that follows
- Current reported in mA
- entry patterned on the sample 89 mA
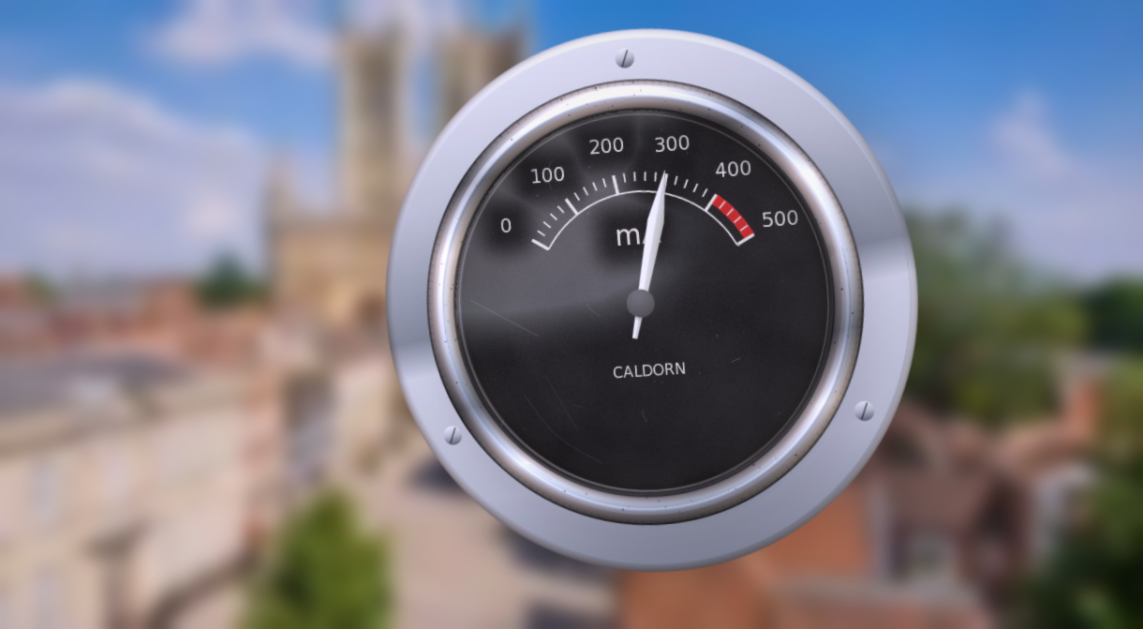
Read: 300 mA
